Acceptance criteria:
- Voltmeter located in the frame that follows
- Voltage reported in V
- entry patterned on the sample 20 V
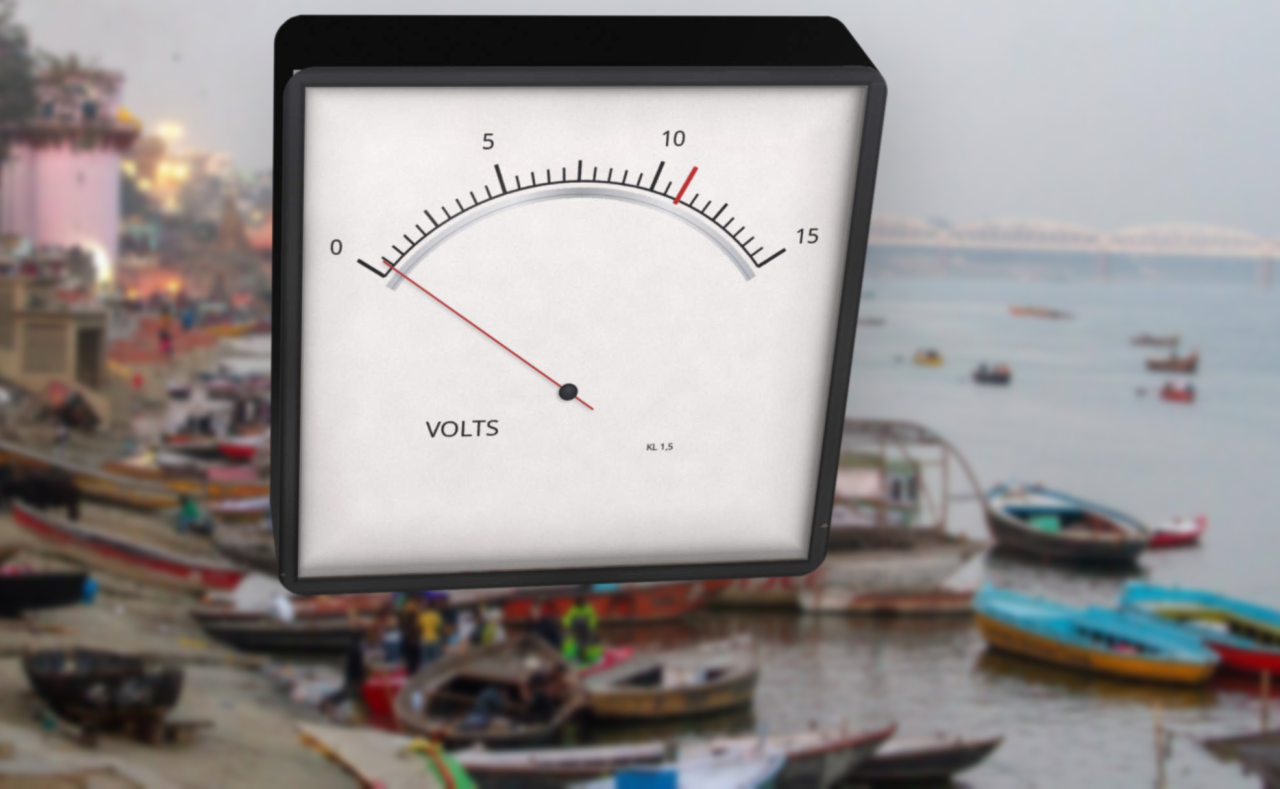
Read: 0.5 V
